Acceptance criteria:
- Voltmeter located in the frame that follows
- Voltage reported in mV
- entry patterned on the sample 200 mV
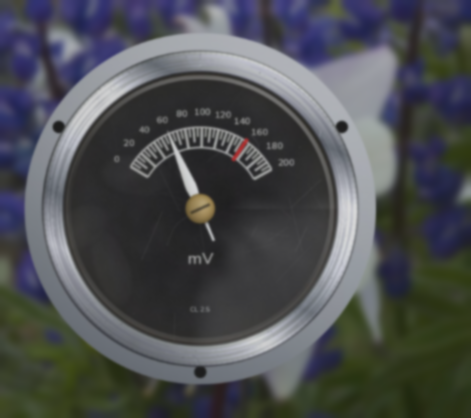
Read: 60 mV
